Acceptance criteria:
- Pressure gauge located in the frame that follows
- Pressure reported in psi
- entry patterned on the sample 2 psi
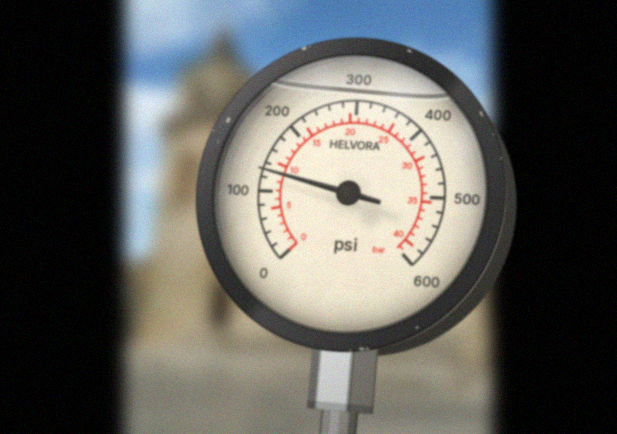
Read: 130 psi
